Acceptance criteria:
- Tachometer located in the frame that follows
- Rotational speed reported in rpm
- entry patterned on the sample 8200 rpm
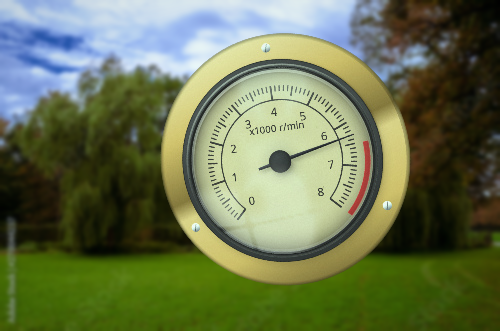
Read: 6300 rpm
